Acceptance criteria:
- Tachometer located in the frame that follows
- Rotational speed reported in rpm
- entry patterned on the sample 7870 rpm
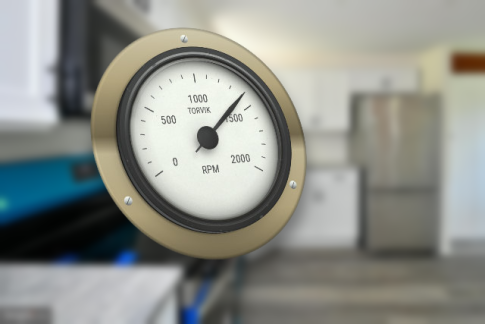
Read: 1400 rpm
